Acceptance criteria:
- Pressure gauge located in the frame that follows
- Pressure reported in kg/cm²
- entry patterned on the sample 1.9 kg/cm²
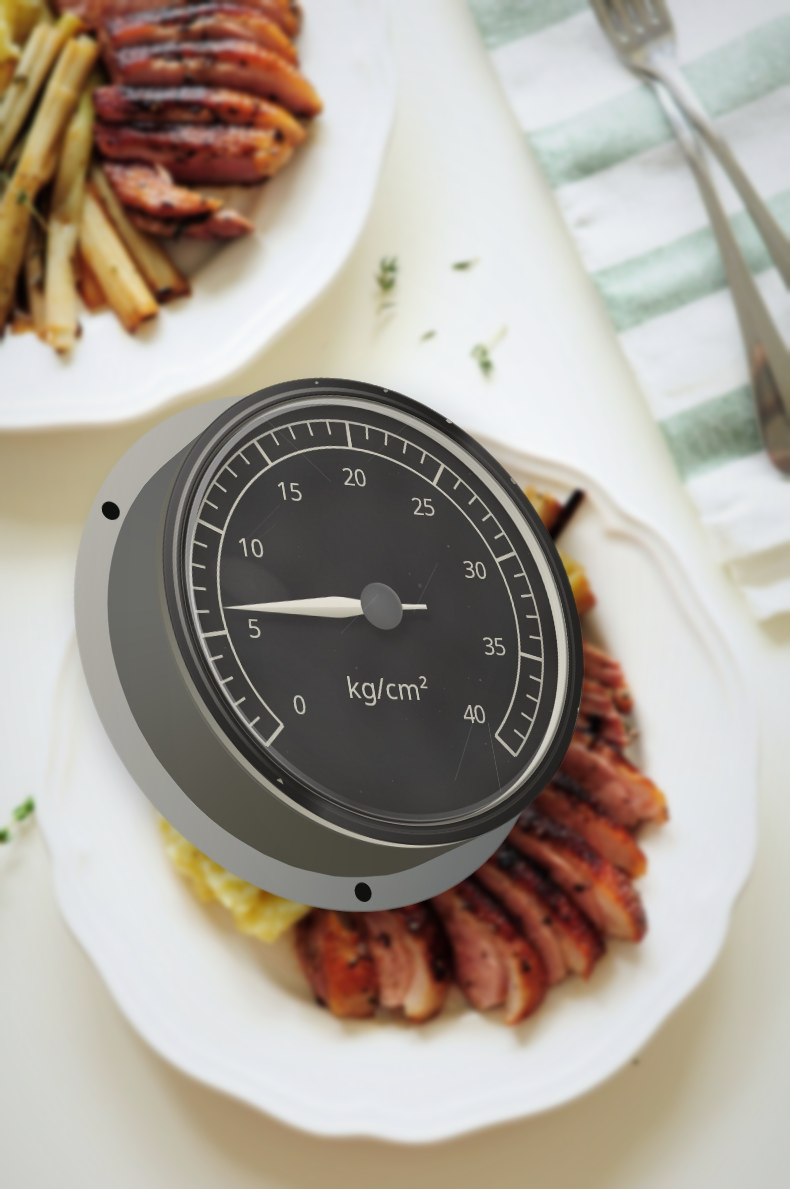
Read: 6 kg/cm²
